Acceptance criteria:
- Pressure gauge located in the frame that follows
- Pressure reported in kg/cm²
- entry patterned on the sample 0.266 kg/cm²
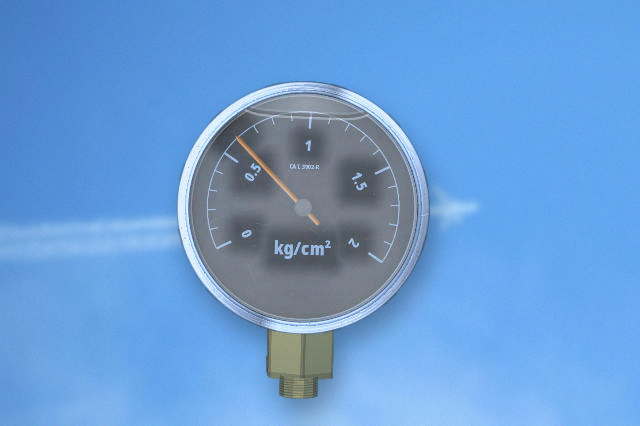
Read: 0.6 kg/cm²
